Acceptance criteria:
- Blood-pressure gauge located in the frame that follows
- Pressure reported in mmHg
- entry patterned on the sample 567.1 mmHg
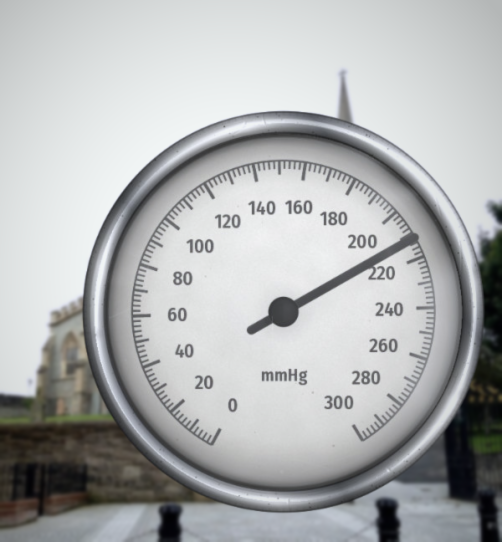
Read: 212 mmHg
